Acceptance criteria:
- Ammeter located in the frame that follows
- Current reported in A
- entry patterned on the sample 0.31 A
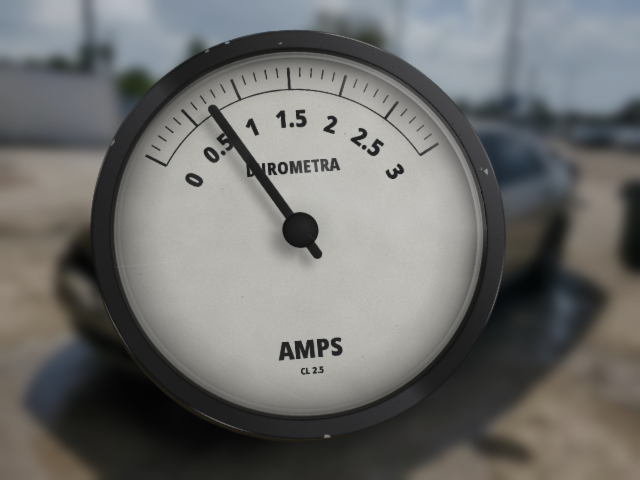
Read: 0.7 A
